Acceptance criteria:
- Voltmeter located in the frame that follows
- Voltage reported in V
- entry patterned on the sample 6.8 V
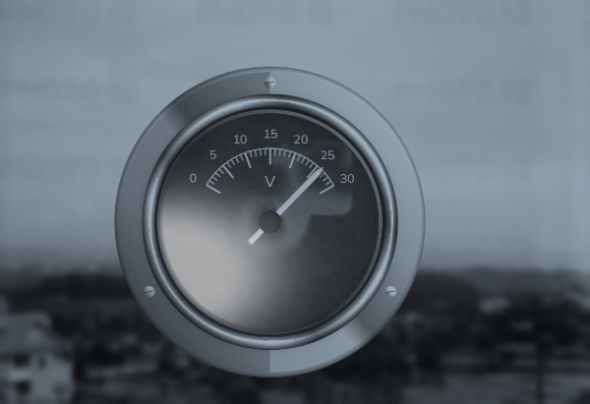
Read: 26 V
